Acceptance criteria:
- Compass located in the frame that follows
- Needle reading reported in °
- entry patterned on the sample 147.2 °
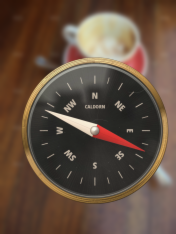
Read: 112.5 °
